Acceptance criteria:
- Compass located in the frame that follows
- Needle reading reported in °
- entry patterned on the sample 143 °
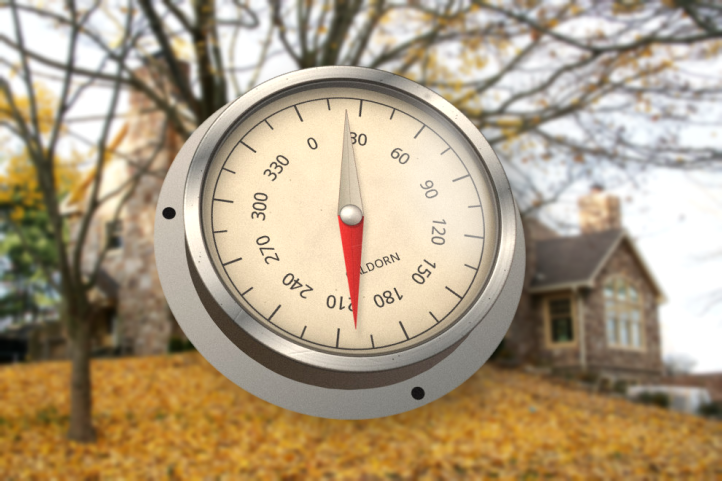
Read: 202.5 °
